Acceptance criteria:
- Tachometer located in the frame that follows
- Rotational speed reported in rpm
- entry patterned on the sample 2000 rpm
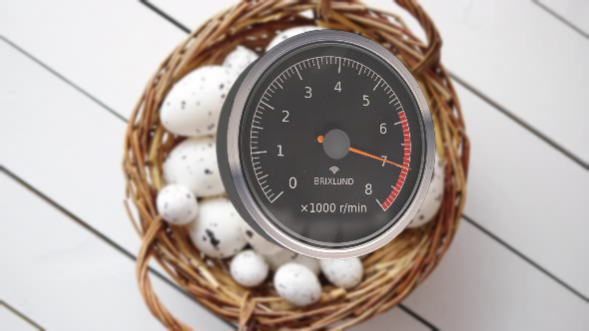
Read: 7000 rpm
